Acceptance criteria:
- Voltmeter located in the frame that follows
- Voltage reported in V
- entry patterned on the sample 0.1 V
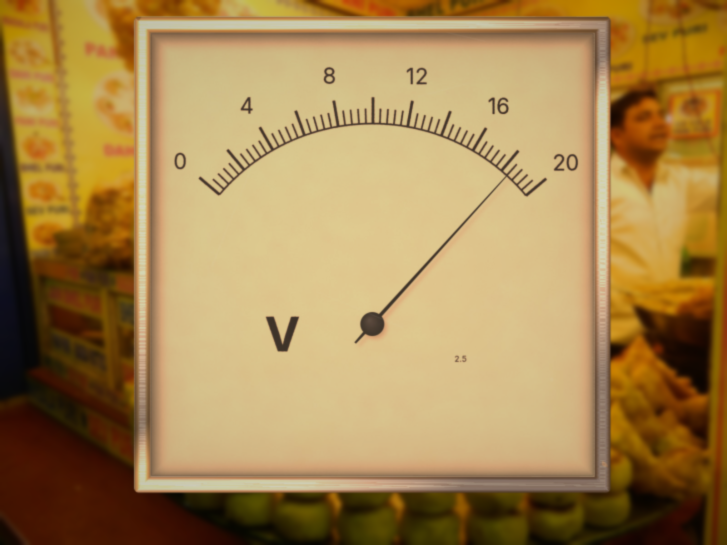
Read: 18.4 V
